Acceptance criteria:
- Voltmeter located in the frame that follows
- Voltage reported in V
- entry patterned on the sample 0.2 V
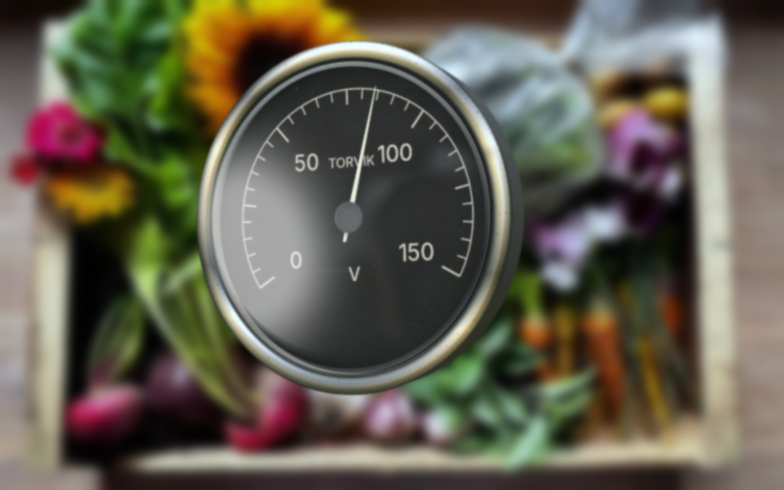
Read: 85 V
